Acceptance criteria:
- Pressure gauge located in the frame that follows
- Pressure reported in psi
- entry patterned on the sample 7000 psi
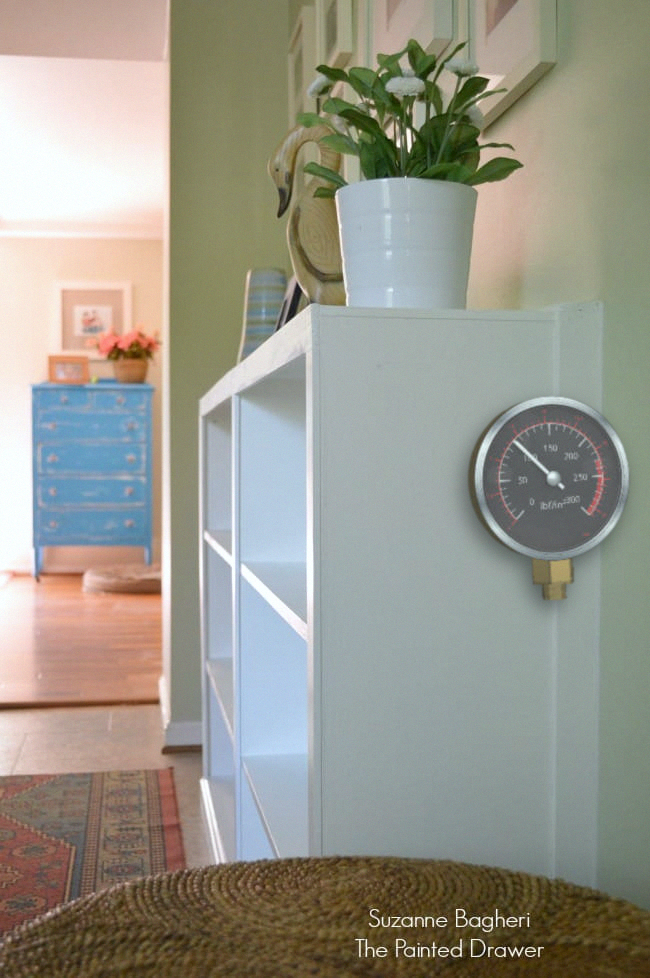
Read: 100 psi
